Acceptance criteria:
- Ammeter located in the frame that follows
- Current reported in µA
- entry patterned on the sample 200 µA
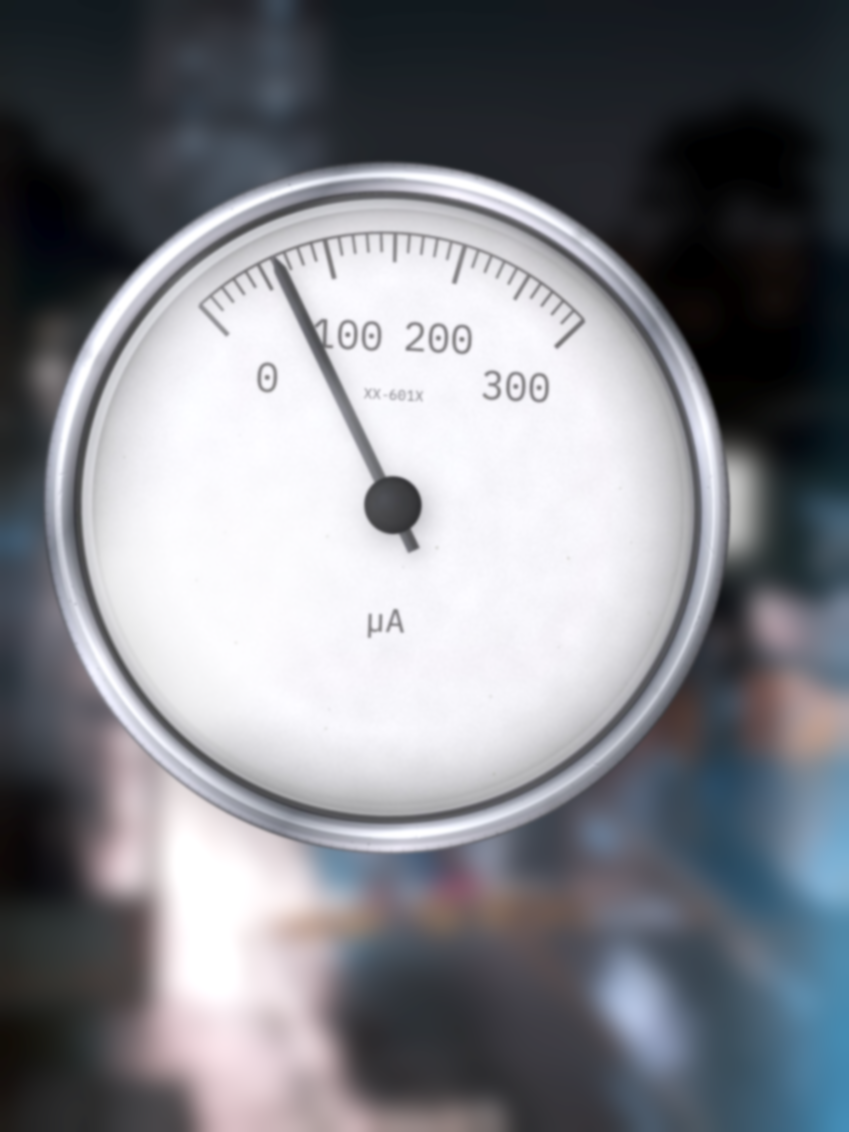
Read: 60 µA
